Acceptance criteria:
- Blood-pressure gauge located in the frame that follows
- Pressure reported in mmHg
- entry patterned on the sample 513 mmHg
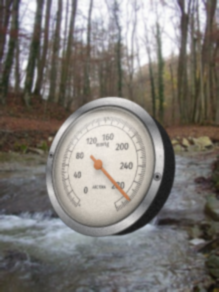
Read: 280 mmHg
